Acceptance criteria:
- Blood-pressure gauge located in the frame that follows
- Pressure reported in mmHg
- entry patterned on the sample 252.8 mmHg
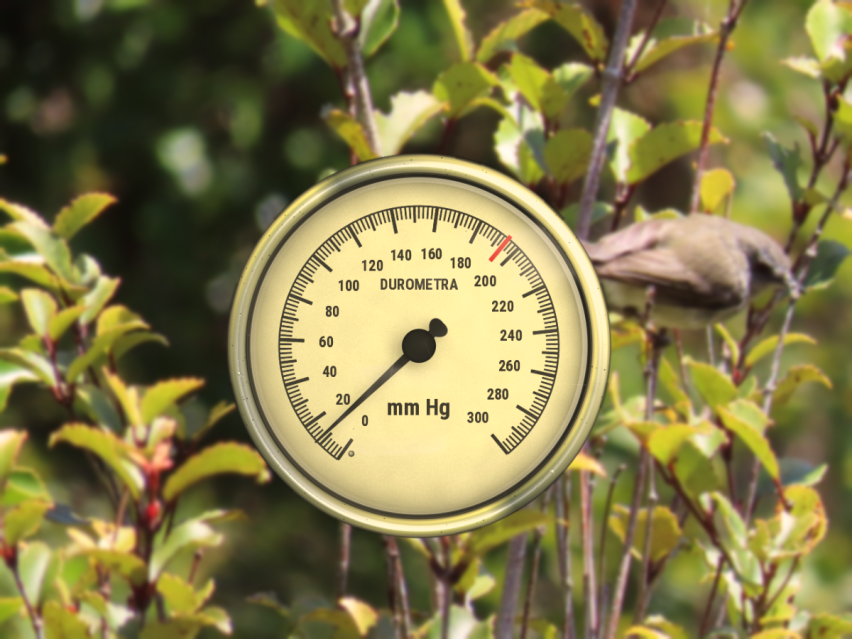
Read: 12 mmHg
